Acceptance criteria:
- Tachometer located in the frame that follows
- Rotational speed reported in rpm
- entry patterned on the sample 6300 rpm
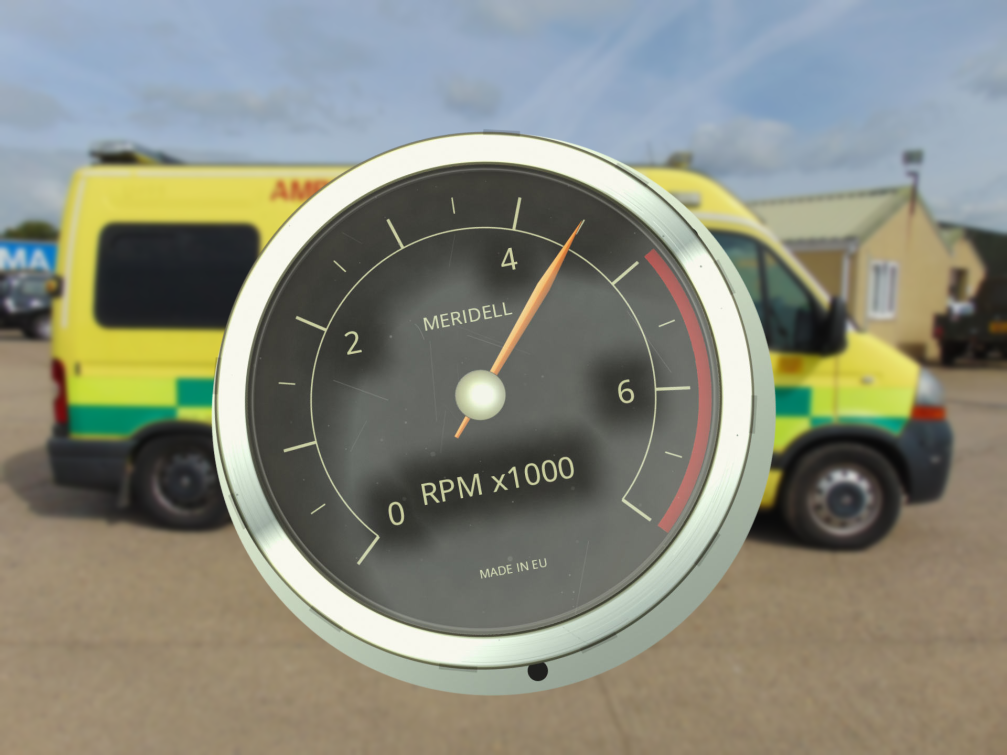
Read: 4500 rpm
